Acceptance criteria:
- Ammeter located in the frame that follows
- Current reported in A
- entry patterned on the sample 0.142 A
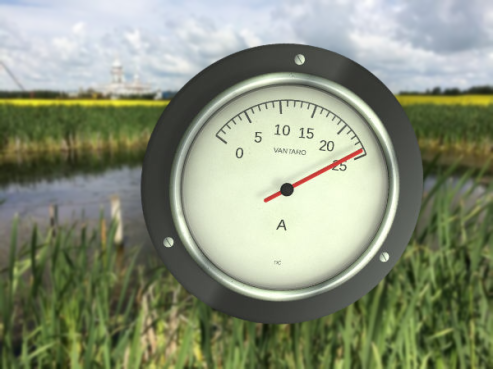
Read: 24 A
